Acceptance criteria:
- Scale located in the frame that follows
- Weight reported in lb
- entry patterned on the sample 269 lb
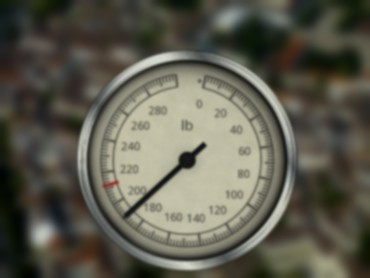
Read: 190 lb
